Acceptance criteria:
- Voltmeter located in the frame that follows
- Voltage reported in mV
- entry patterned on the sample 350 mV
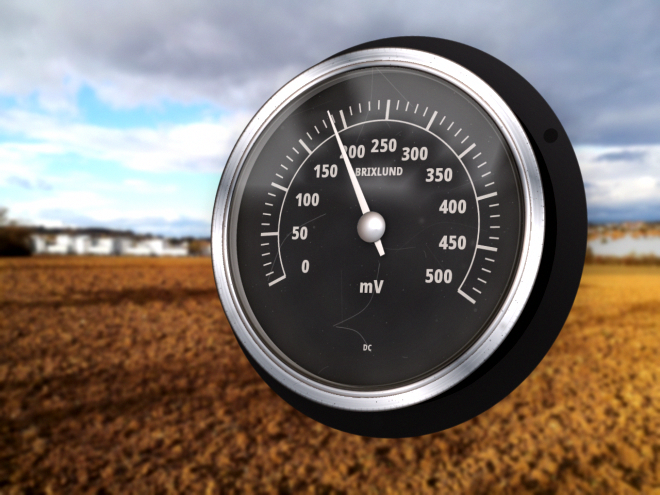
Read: 190 mV
